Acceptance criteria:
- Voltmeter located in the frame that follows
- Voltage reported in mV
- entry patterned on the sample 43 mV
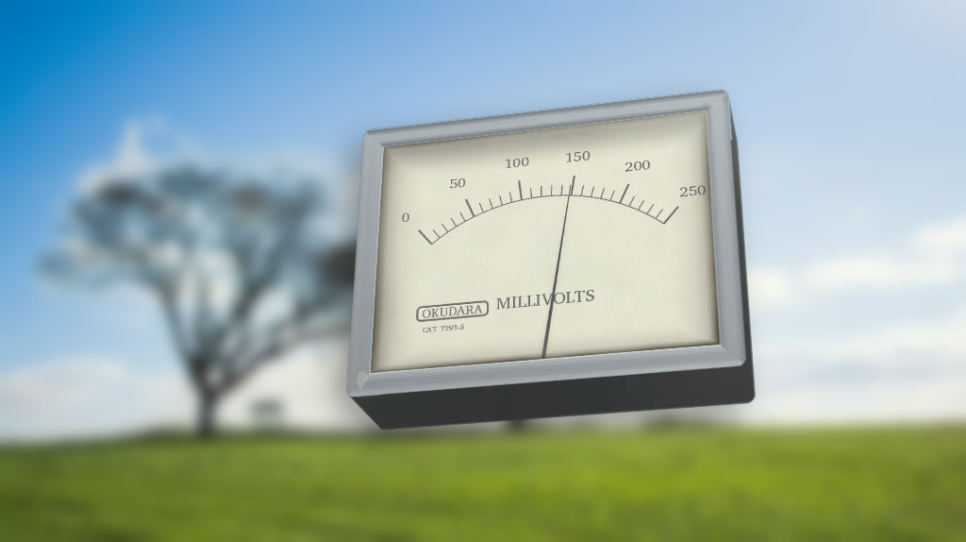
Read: 150 mV
